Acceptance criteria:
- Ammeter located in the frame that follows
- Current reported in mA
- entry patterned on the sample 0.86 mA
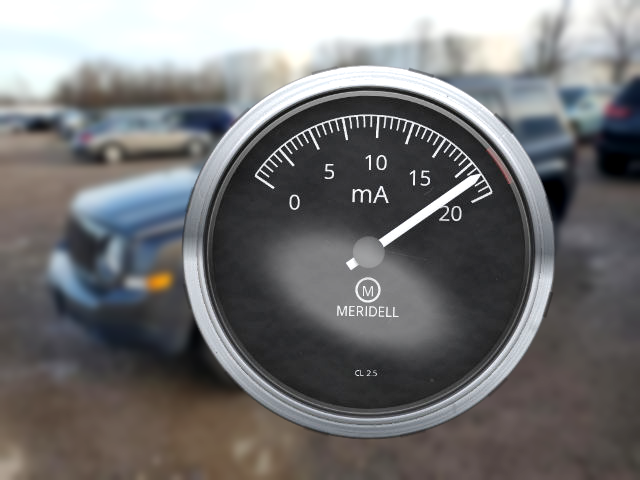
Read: 18.5 mA
